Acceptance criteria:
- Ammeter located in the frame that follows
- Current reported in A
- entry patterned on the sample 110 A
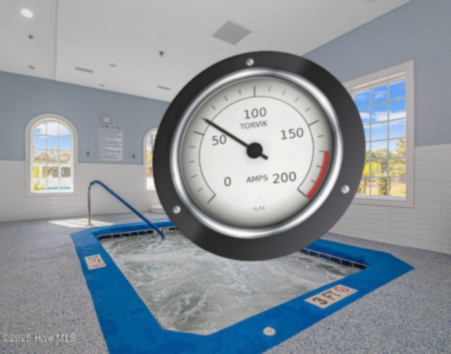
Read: 60 A
